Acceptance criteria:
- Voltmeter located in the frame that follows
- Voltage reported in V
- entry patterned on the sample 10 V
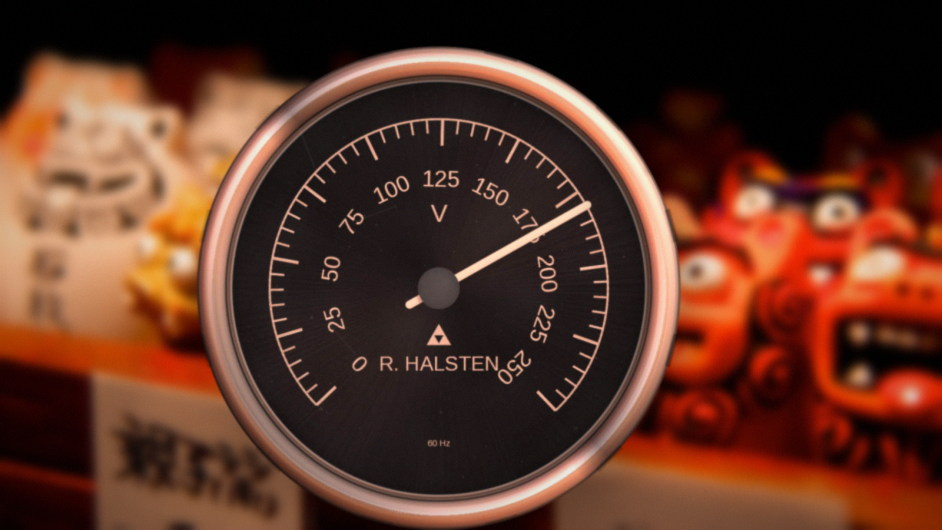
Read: 180 V
